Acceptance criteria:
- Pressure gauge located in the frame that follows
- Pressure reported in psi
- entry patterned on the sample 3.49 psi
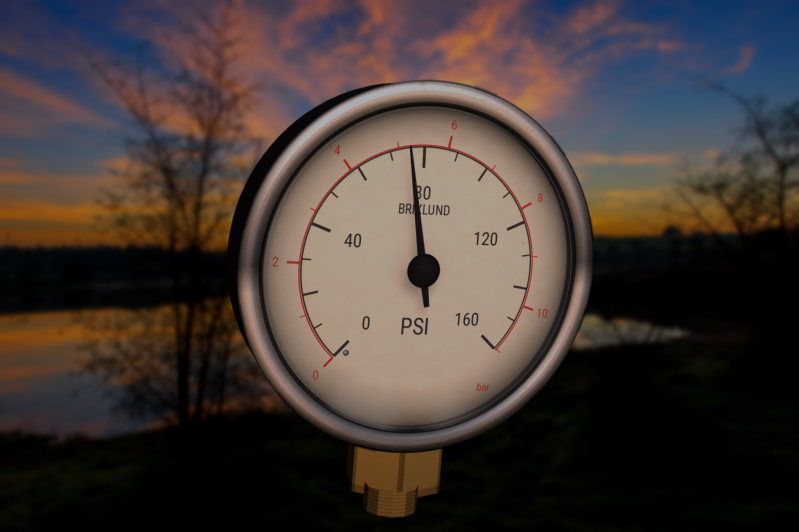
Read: 75 psi
